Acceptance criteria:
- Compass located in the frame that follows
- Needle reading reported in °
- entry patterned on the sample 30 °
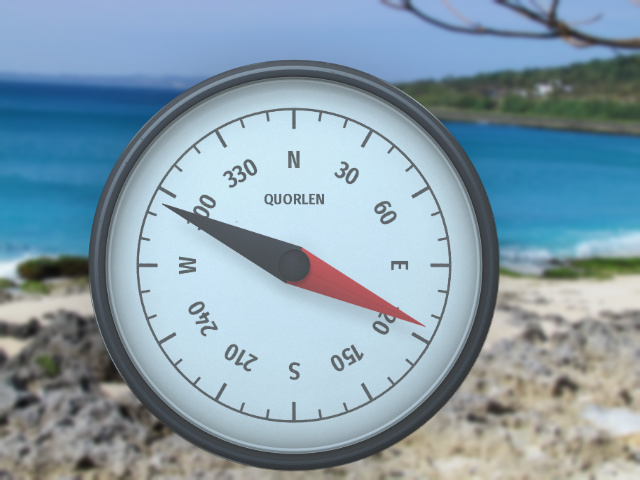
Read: 115 °
